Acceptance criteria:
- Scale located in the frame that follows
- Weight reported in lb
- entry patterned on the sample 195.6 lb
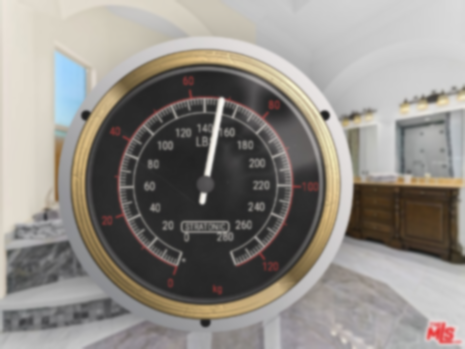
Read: 150 lb
